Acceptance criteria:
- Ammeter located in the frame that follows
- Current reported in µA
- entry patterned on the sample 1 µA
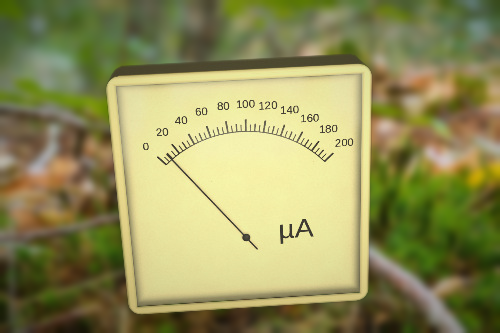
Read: 10 µA
